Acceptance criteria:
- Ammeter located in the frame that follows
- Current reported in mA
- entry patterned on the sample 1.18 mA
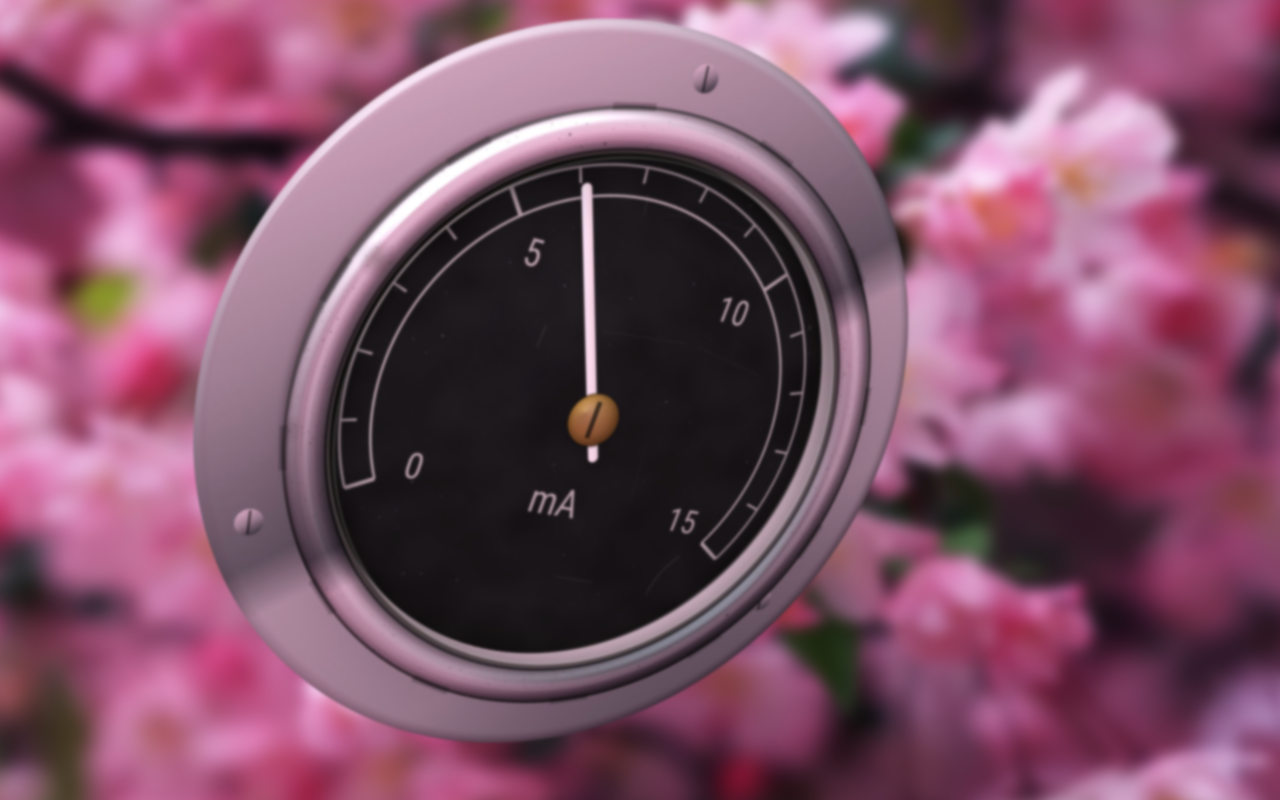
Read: 6 mA
